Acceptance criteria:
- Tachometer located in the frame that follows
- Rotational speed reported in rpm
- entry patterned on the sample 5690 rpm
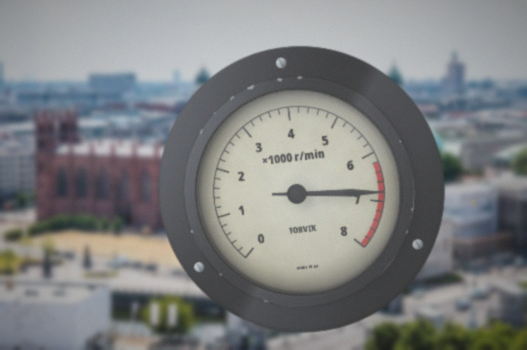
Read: 6800 rpm
